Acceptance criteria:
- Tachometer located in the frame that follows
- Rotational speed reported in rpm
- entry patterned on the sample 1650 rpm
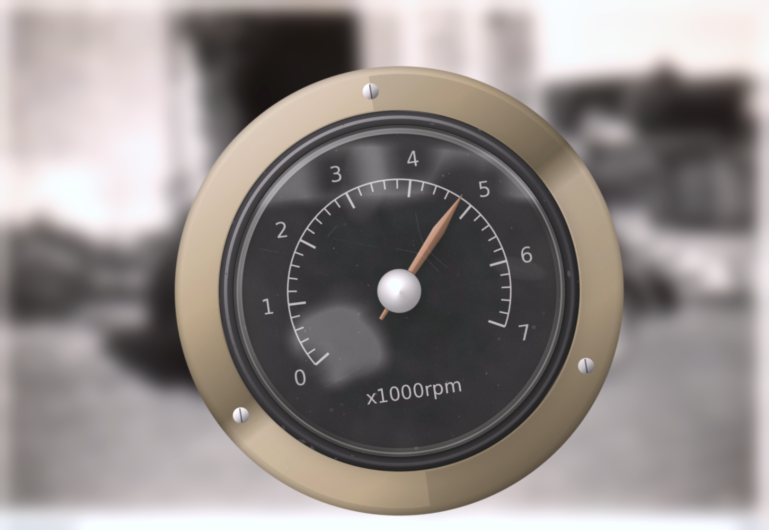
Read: 4800 rpm
